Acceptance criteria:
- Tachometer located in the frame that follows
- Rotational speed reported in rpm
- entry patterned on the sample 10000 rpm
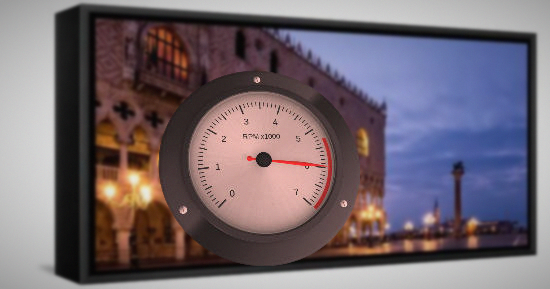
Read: 6000 rpm
